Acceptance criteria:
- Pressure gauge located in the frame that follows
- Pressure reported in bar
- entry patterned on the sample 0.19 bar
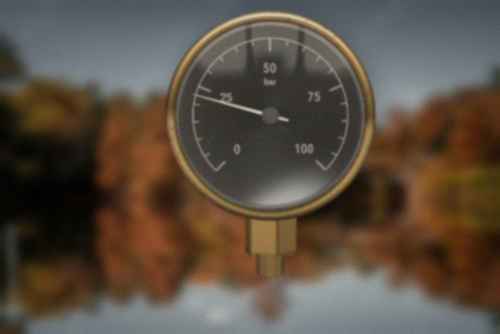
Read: 22.5 bar
